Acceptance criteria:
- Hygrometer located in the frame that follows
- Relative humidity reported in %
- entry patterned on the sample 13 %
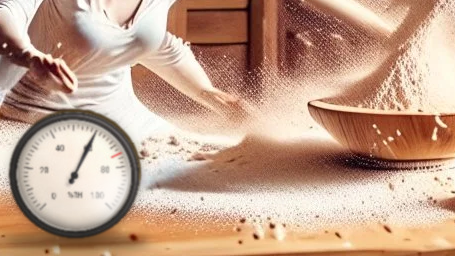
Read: 60 %
